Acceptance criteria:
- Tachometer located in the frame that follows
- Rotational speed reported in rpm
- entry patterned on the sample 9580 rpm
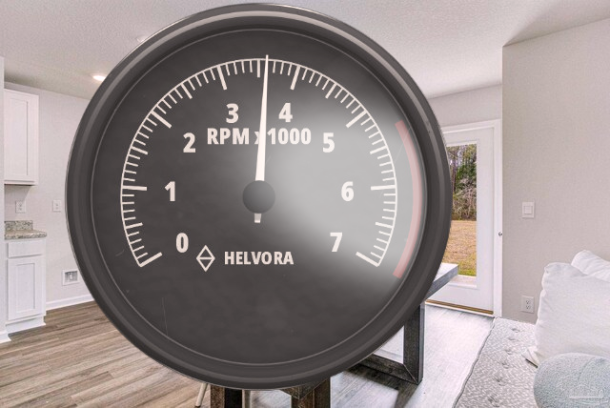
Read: 3600 rpm
